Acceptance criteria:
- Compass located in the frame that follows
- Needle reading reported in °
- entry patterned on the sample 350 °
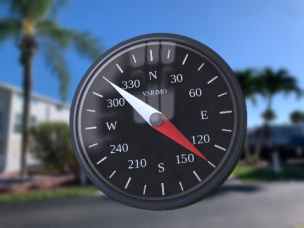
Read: 135 °
